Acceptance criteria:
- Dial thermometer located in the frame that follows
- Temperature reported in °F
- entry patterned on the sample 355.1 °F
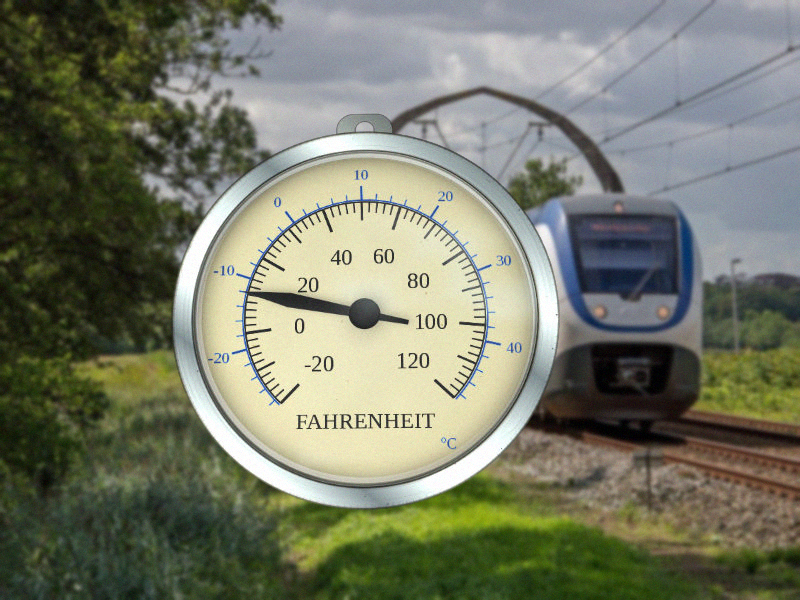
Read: 10 °F
